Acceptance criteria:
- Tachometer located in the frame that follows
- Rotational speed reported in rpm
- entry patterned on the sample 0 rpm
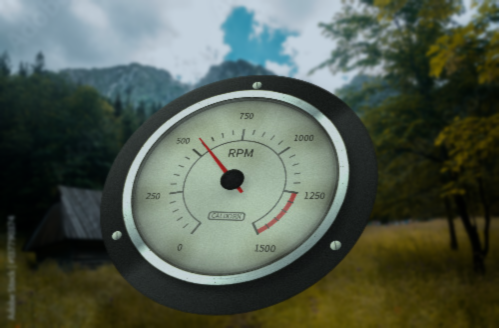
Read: 550 rpm
